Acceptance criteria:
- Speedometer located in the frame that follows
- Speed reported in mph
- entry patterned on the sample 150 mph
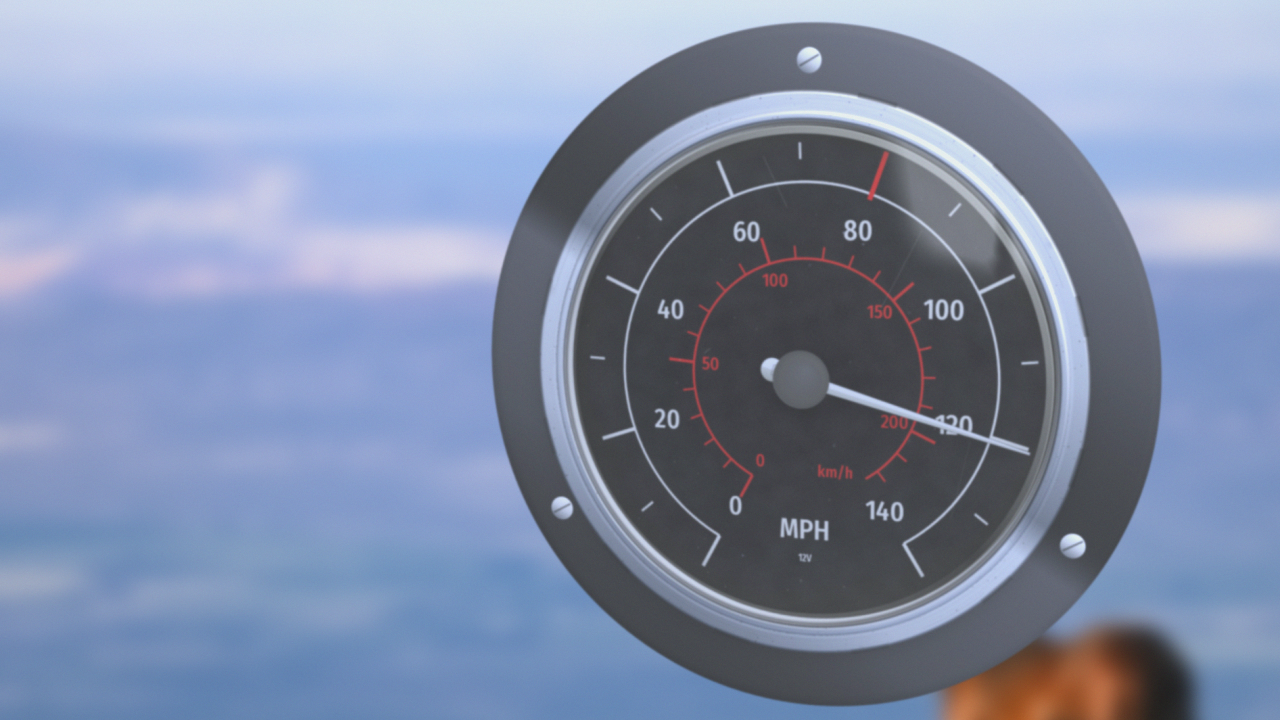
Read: 120 mph
